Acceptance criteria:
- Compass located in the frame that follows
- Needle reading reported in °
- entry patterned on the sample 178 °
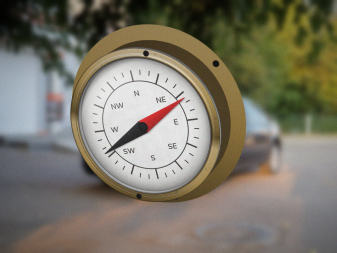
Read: 65 °
